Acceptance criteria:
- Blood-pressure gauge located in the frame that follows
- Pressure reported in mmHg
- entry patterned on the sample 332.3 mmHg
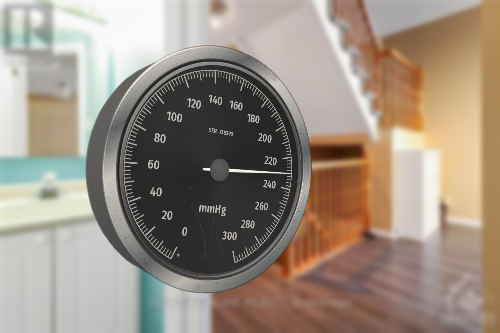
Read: 230 mmHg
